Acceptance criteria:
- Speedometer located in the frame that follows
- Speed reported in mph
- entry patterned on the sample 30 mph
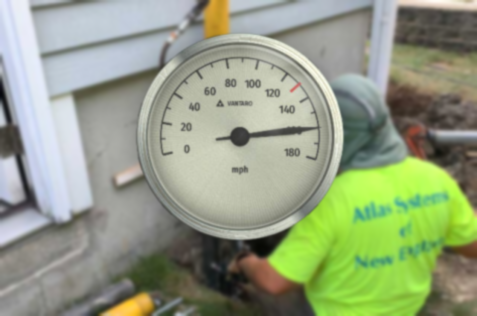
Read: 160 mph
